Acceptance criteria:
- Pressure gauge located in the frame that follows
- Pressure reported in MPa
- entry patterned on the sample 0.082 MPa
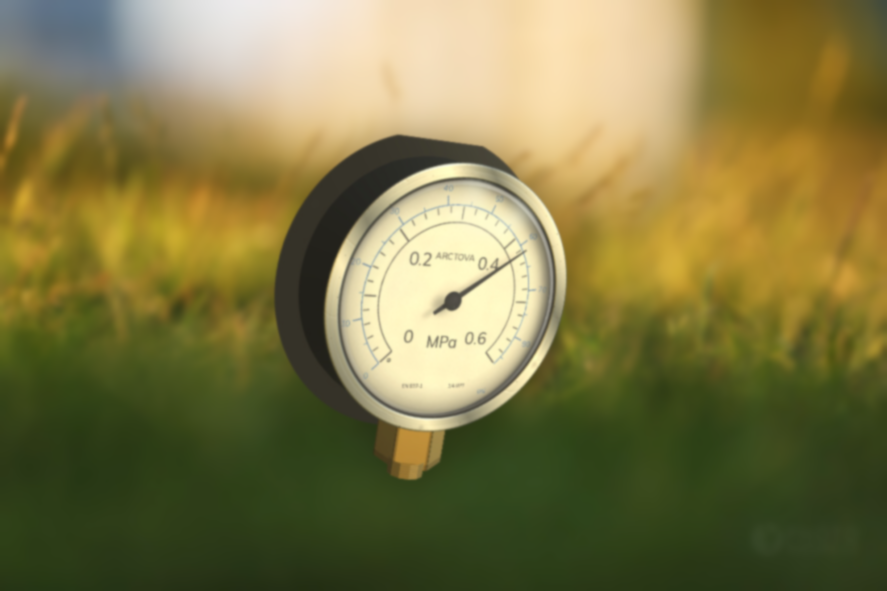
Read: 0.42 MPa
